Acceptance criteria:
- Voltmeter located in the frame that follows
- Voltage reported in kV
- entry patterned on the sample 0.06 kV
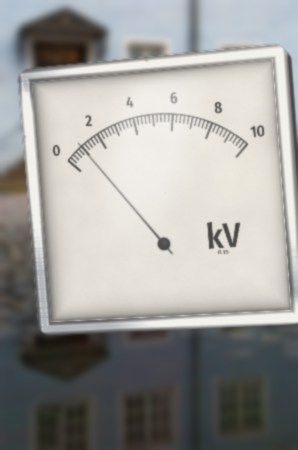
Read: 1 kV
